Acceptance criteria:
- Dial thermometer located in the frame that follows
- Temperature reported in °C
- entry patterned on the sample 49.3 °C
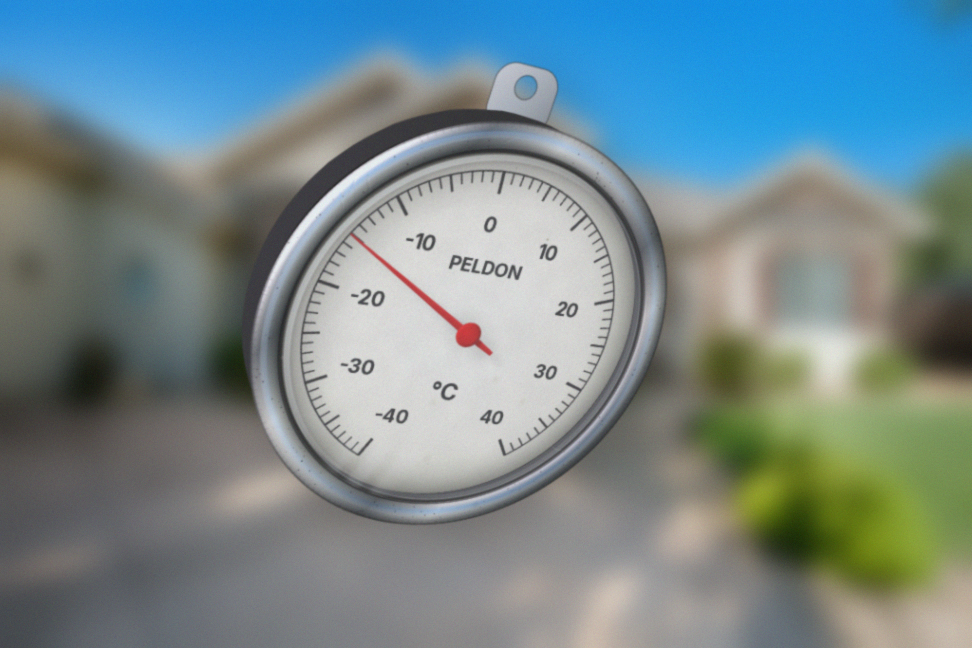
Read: -15 °C
